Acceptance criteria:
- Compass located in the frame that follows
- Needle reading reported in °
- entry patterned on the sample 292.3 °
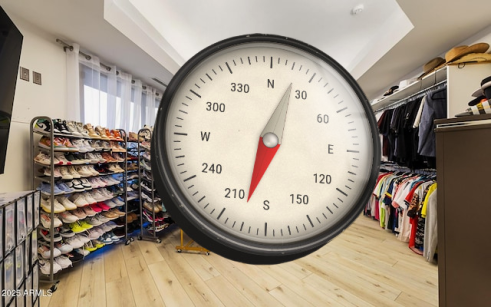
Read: 197.5 °
